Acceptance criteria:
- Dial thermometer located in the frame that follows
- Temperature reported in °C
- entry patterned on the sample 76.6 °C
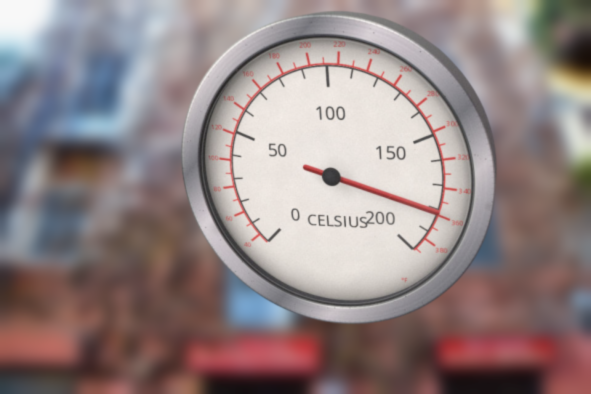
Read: 180 °C
